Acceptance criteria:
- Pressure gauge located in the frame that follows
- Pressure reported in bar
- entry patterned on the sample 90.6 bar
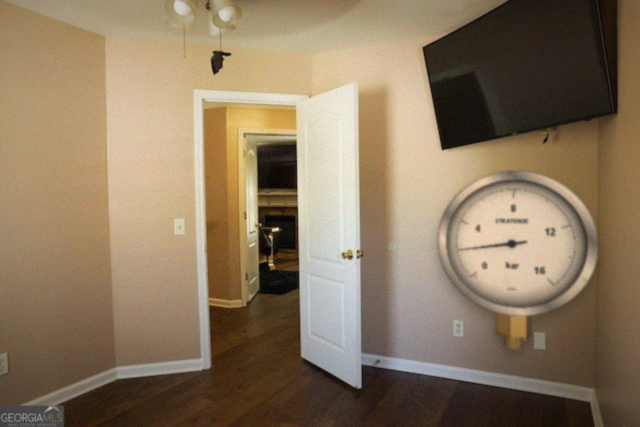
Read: 2 bar
